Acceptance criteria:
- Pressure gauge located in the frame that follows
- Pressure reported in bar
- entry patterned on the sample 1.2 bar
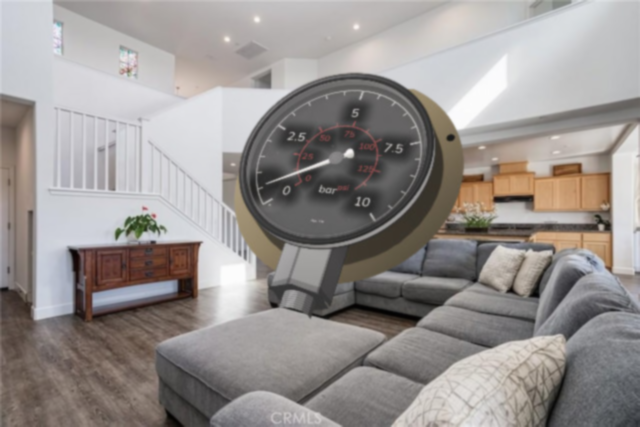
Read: 0.5 bar
